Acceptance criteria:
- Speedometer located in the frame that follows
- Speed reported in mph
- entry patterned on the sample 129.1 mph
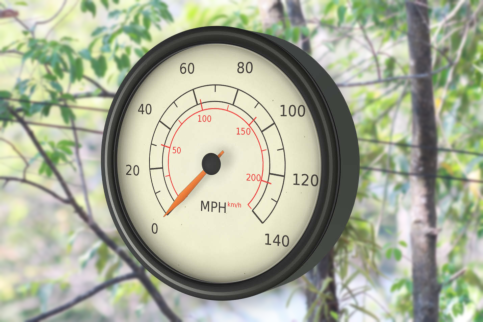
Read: 0 mph
